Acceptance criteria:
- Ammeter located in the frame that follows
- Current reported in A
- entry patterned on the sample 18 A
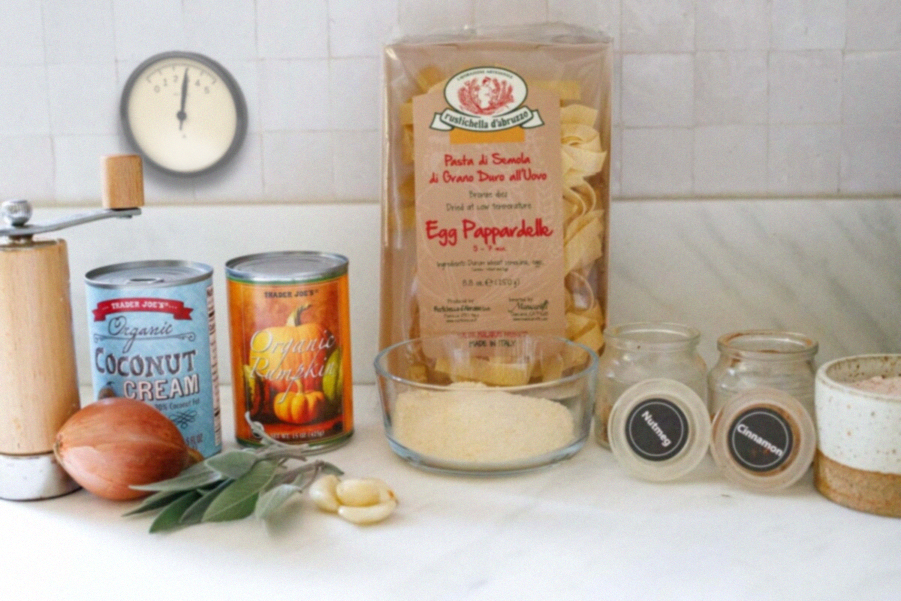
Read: 3 A
